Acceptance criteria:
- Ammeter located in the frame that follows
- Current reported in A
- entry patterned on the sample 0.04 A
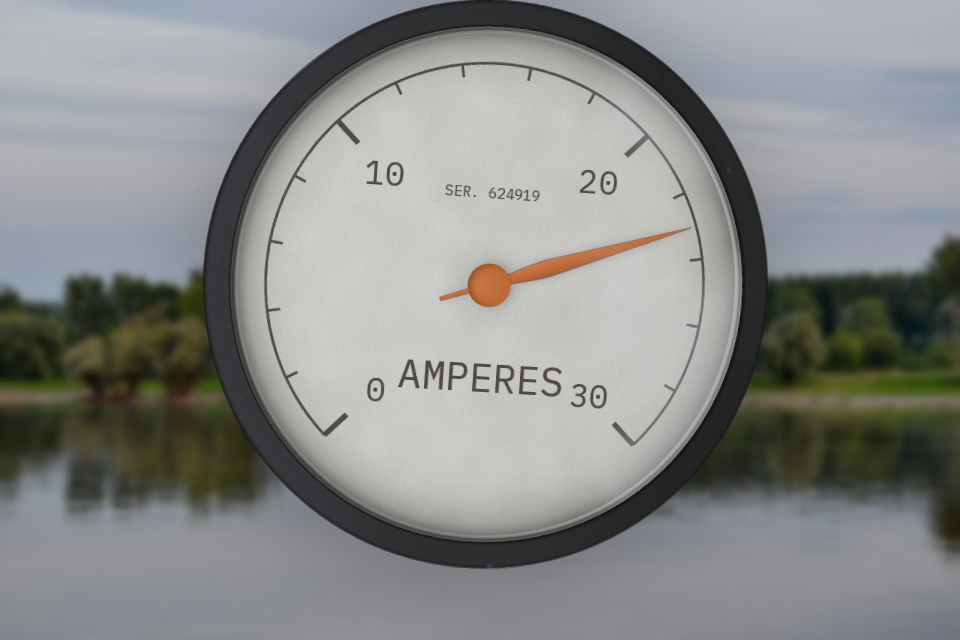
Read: 23 A
